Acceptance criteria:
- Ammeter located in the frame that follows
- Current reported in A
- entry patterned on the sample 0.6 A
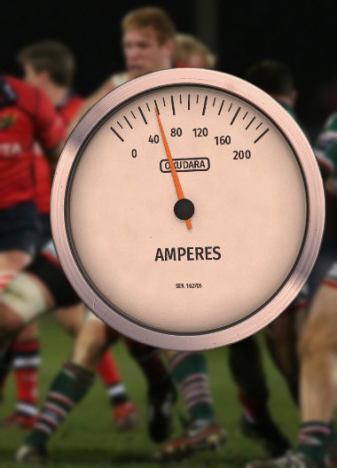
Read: 60 A
